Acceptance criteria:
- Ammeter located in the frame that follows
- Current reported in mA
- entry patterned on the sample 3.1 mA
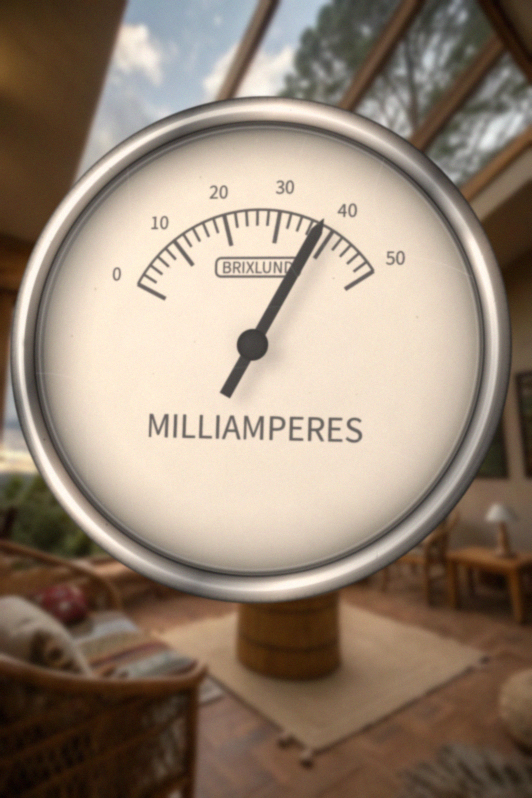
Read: 38 mA
